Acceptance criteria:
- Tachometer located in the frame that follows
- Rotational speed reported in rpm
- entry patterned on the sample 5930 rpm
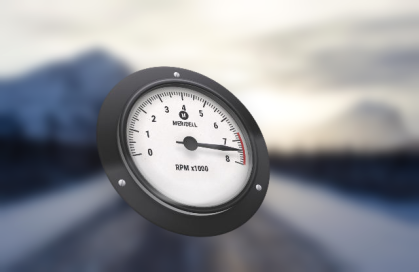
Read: 7500 rpm
